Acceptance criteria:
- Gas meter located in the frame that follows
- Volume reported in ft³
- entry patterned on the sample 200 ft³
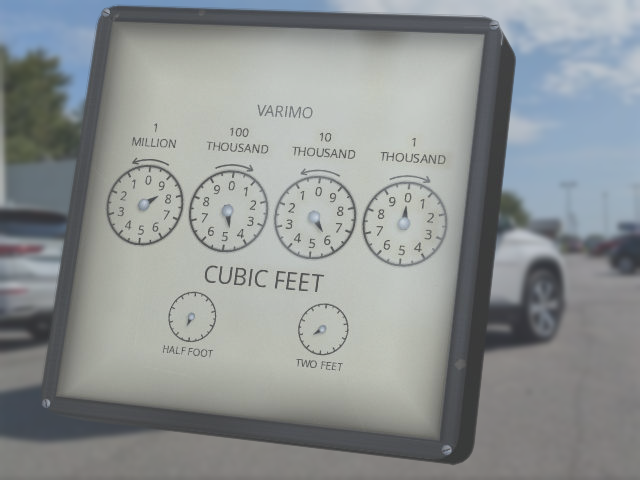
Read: 846000 ft³
